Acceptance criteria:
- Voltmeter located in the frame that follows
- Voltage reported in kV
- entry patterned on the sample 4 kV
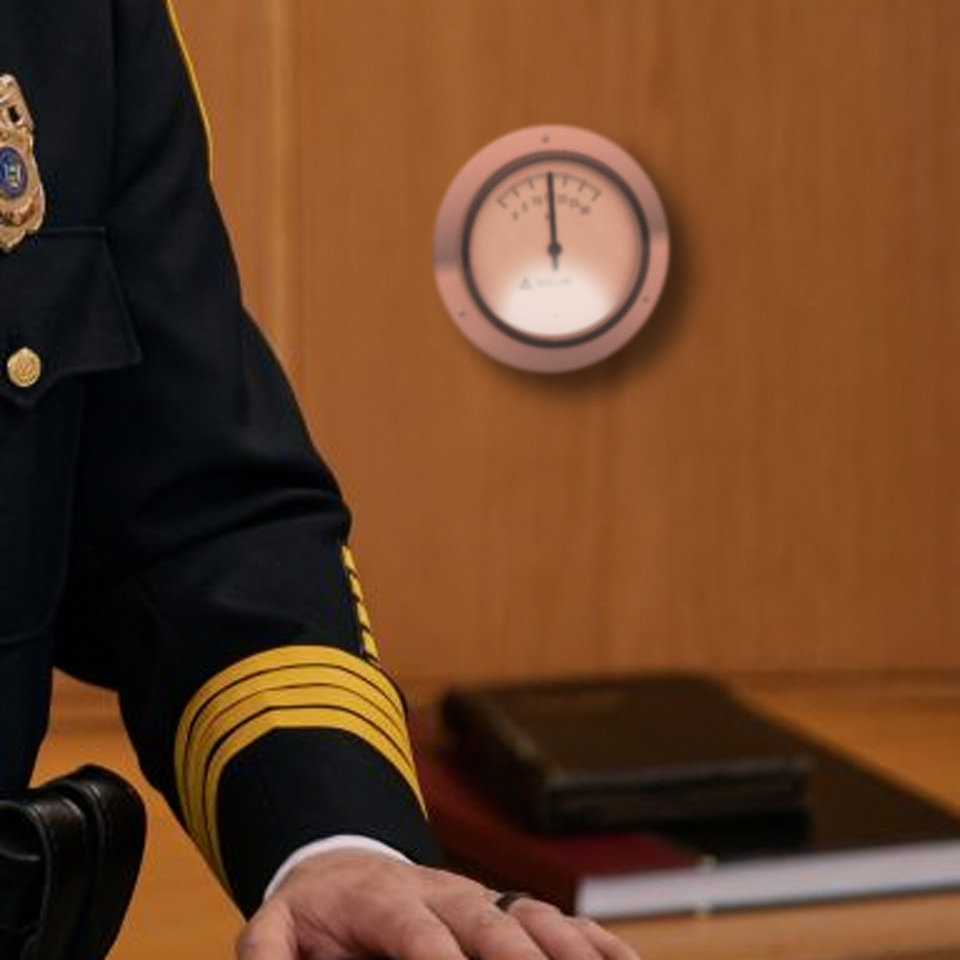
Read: 15 kV
